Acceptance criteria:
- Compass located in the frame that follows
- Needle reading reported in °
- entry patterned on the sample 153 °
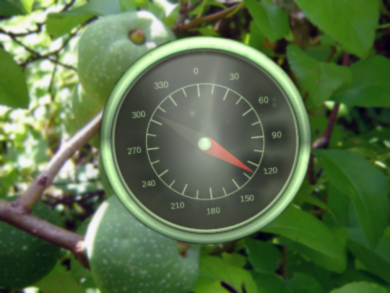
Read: 127.5 °
